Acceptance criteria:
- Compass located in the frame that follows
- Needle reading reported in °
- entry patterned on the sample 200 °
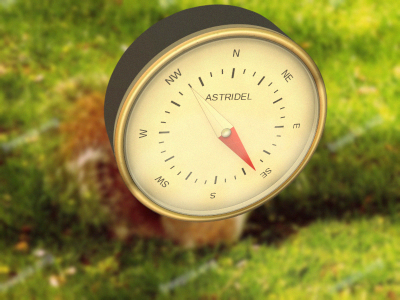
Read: 140 °
